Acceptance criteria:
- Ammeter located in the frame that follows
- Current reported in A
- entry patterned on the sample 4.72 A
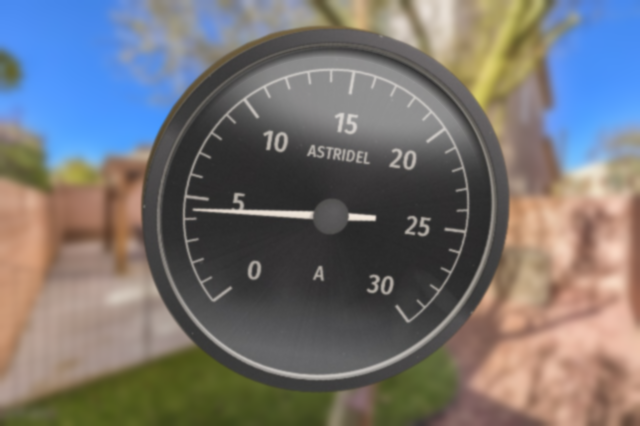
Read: 4.5 A
